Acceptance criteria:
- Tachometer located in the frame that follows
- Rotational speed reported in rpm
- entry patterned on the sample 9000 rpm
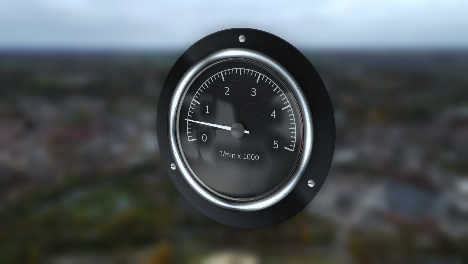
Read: 500 rpm
